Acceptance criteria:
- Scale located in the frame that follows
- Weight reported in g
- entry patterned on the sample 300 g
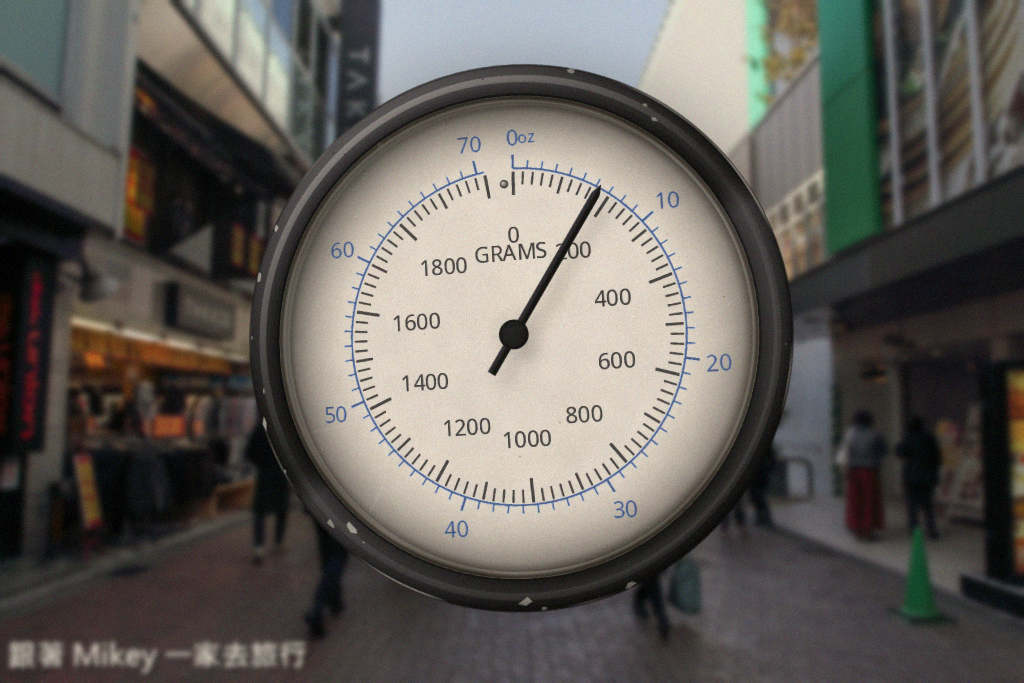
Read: 180 g
